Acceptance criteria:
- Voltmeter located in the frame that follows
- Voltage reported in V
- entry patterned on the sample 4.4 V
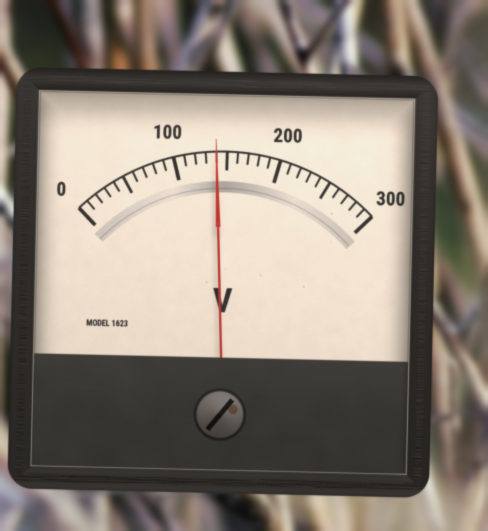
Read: 140 V
